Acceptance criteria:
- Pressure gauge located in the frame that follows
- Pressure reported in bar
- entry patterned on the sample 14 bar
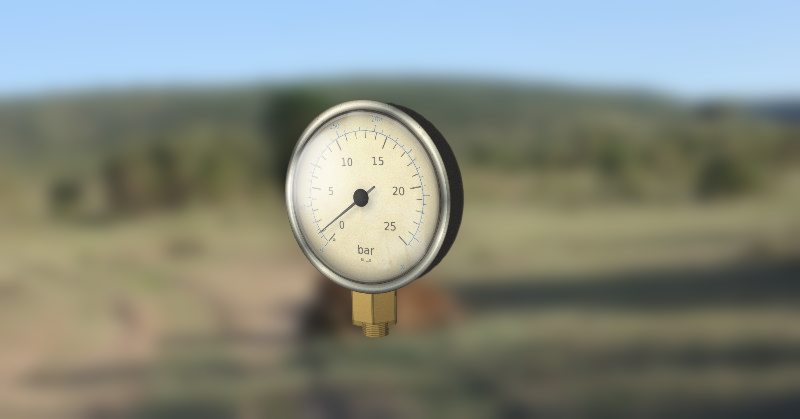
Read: 1 bar
